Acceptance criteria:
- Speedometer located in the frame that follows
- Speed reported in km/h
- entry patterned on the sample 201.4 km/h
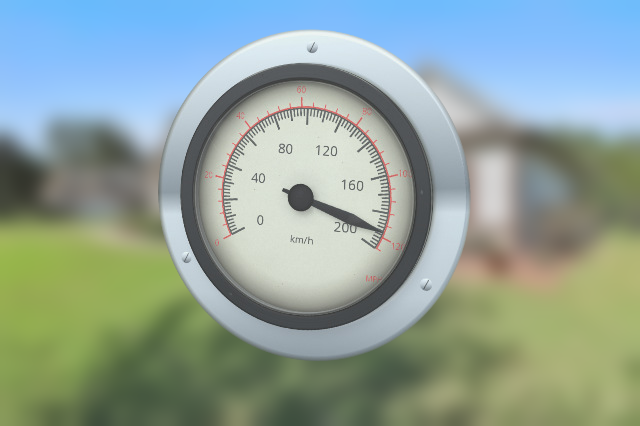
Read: 190 km/h
